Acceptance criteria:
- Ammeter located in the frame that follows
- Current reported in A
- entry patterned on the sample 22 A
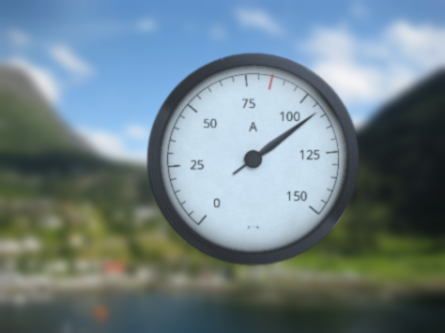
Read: 107.5 A
